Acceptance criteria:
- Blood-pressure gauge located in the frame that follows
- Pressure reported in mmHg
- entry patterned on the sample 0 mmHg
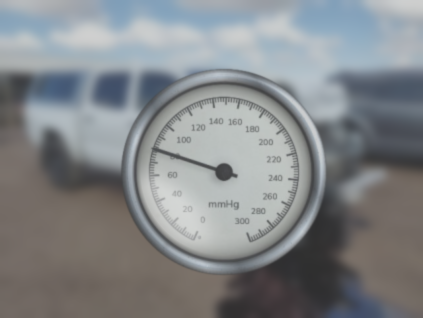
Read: 80 mmHg
